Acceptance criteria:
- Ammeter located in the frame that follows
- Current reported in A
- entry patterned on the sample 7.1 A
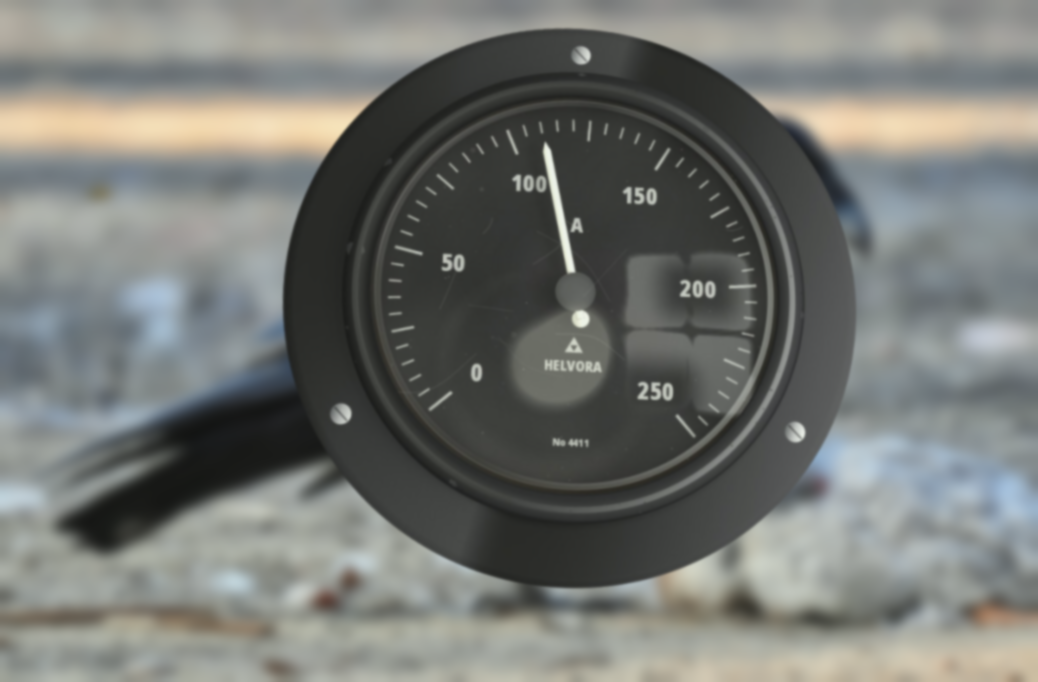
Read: 110 A
